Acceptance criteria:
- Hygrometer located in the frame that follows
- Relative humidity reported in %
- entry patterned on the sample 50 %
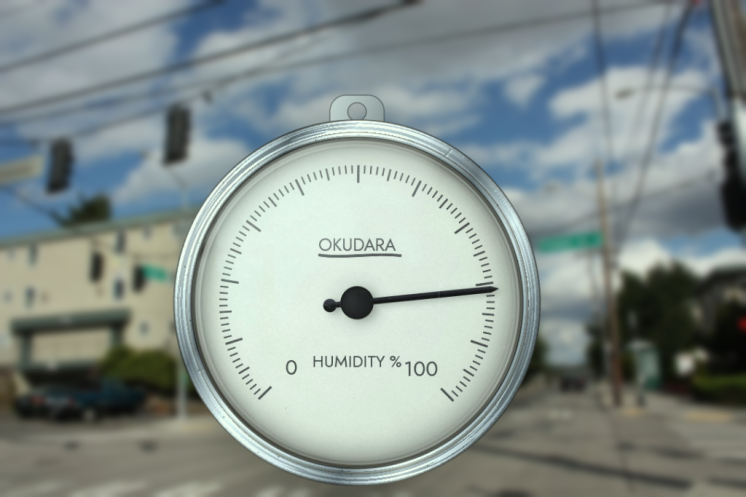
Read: 81 %
